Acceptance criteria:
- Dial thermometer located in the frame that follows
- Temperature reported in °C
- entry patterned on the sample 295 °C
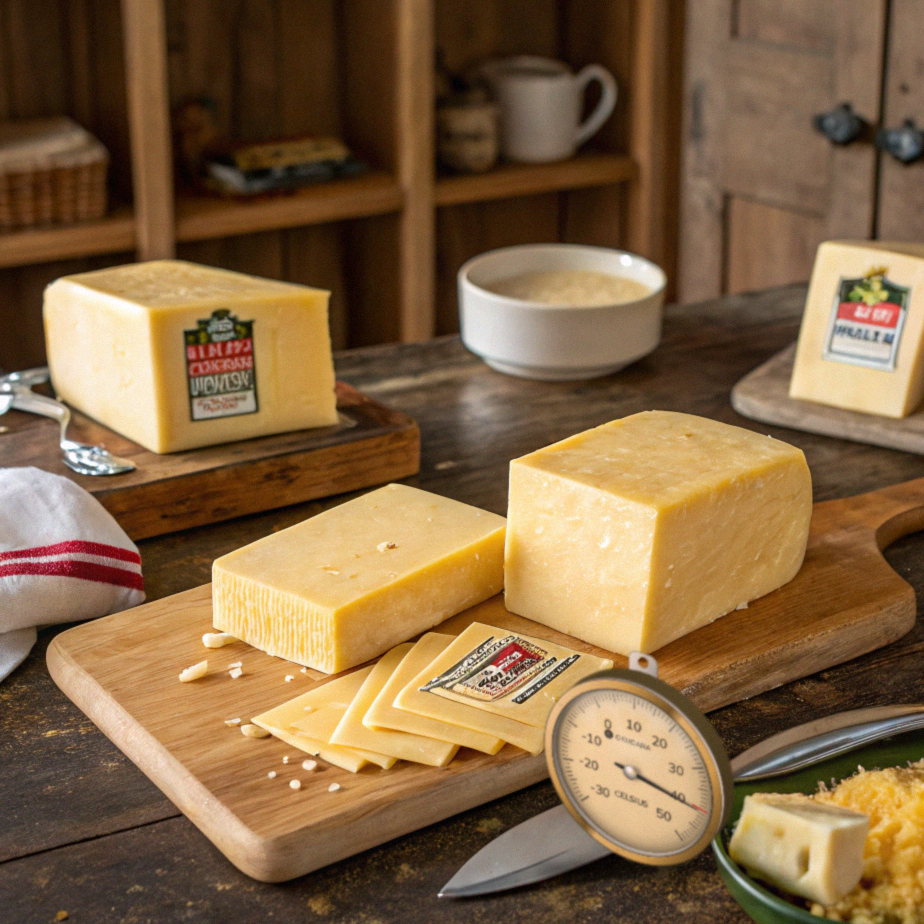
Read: 40 °C
